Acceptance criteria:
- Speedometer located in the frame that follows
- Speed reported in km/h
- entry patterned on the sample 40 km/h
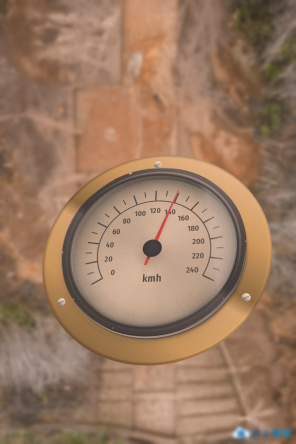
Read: 140 km/h
